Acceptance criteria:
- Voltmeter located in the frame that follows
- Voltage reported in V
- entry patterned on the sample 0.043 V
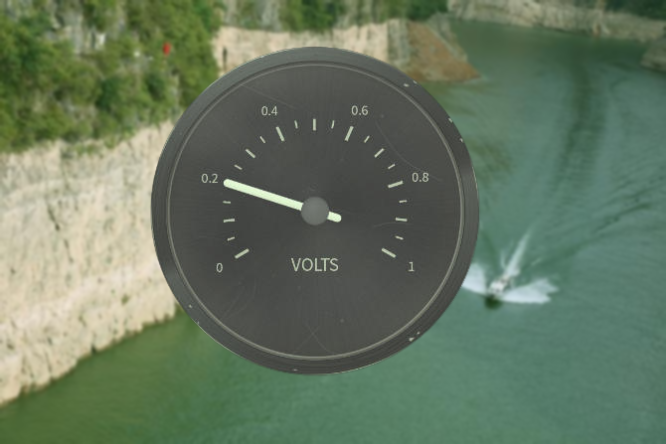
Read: 0.2 V
